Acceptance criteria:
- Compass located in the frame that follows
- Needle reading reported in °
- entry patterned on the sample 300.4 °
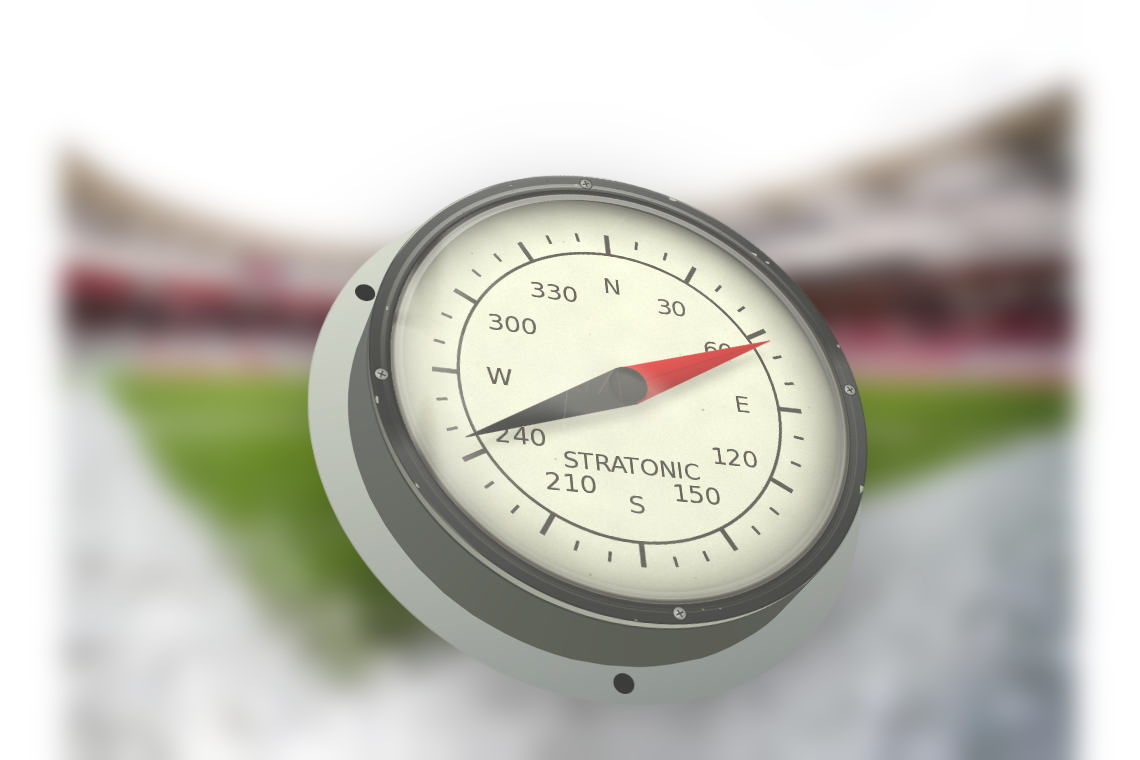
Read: 65 °
